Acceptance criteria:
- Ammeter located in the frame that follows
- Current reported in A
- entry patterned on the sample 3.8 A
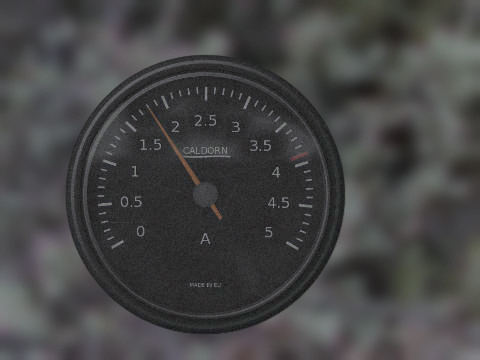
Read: 1.8 A
